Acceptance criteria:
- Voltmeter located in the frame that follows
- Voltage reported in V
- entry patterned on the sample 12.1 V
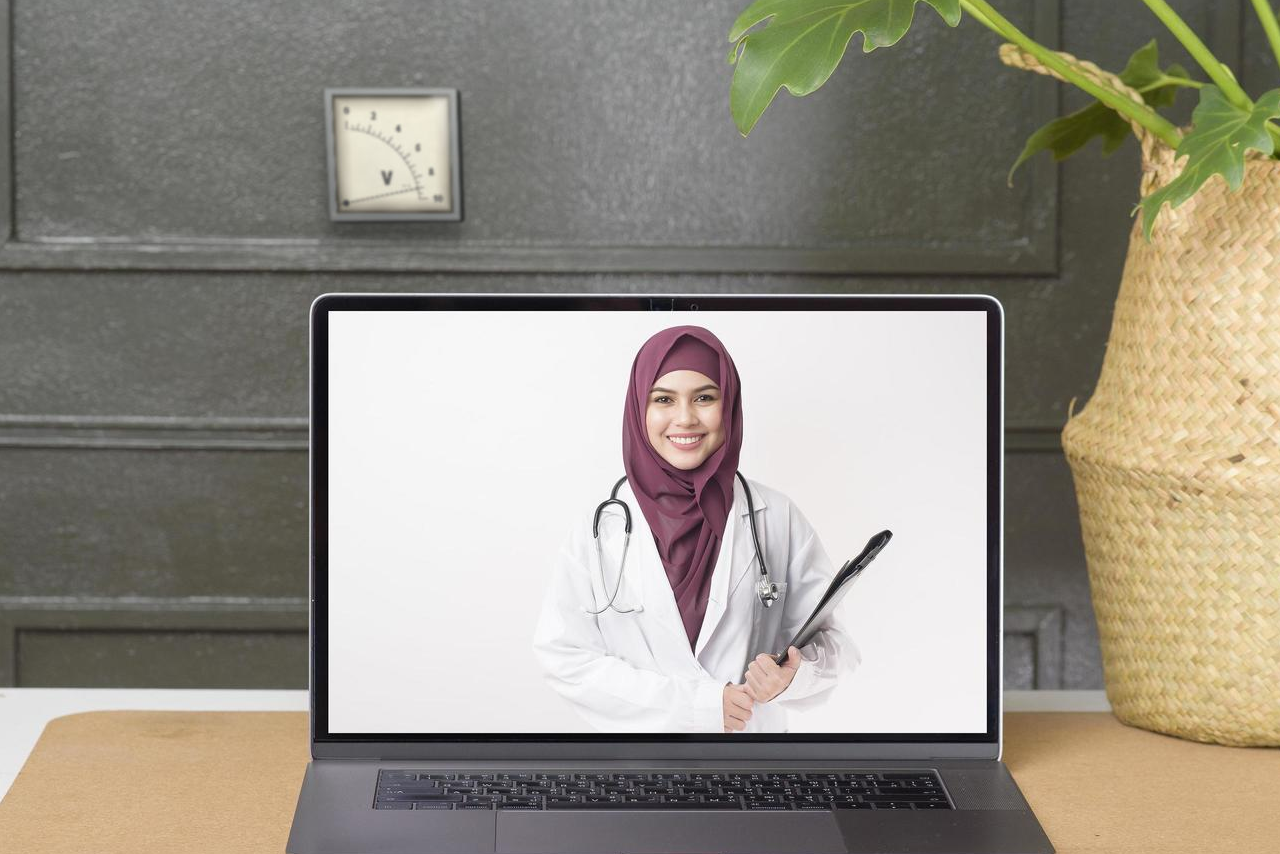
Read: 9 V
